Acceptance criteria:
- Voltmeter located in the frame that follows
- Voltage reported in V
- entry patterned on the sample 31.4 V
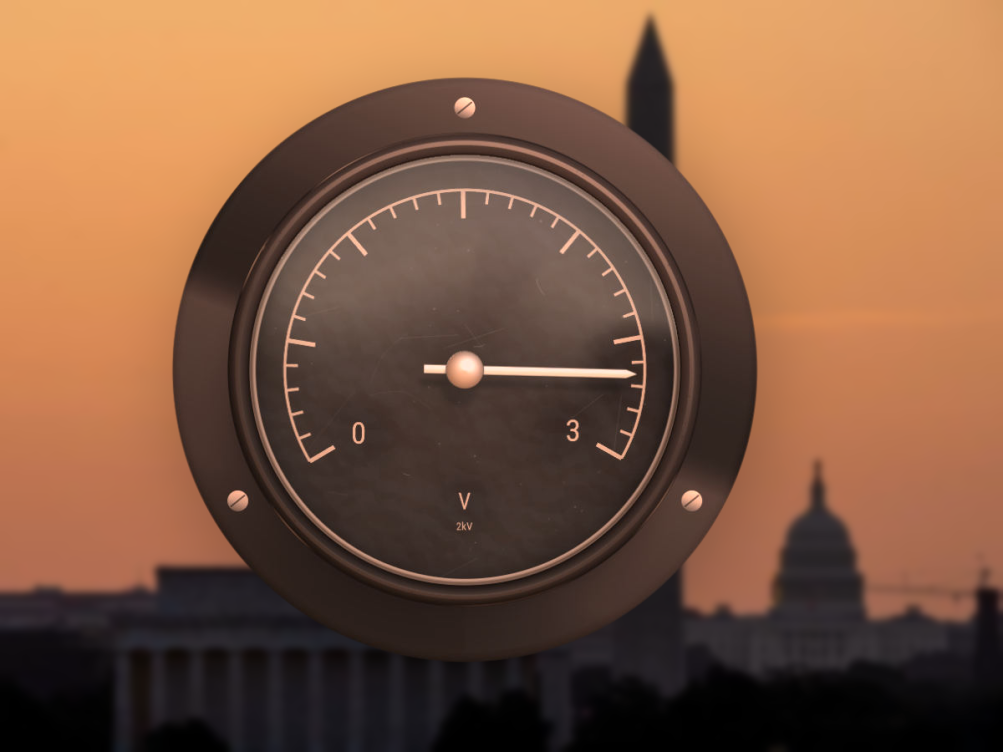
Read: 2.65 V
